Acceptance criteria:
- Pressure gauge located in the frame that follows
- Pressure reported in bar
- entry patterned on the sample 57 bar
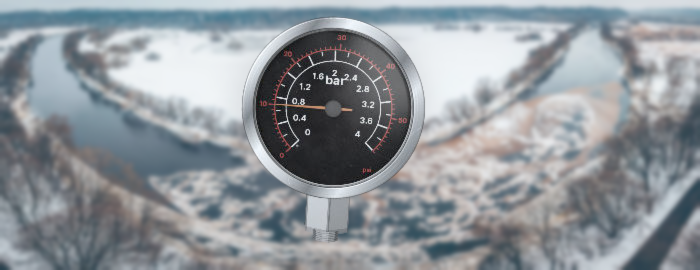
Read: 0.7 bar
